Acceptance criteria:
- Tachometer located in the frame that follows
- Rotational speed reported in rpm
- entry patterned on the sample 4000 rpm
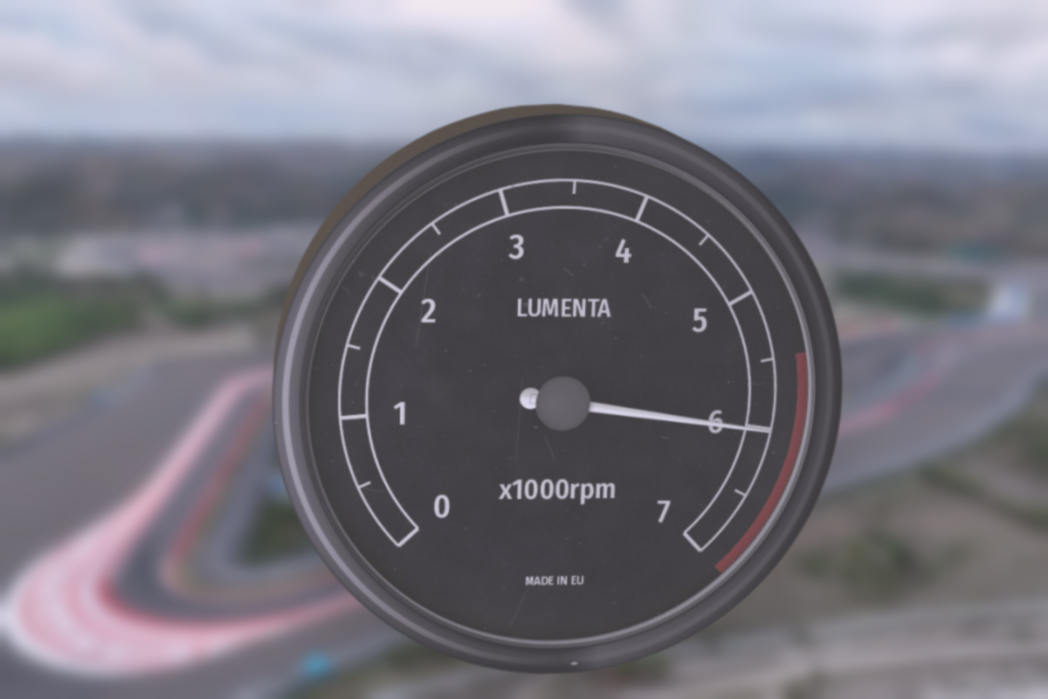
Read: 6000 rpm
